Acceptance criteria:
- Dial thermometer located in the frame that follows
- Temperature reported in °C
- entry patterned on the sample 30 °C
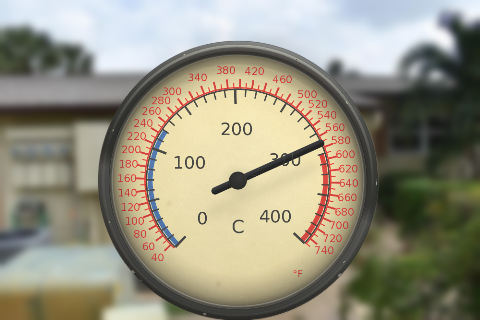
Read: 300 °C
